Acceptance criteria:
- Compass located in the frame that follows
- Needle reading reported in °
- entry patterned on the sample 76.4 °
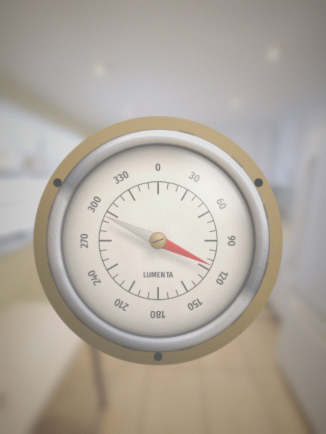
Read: 115 °
